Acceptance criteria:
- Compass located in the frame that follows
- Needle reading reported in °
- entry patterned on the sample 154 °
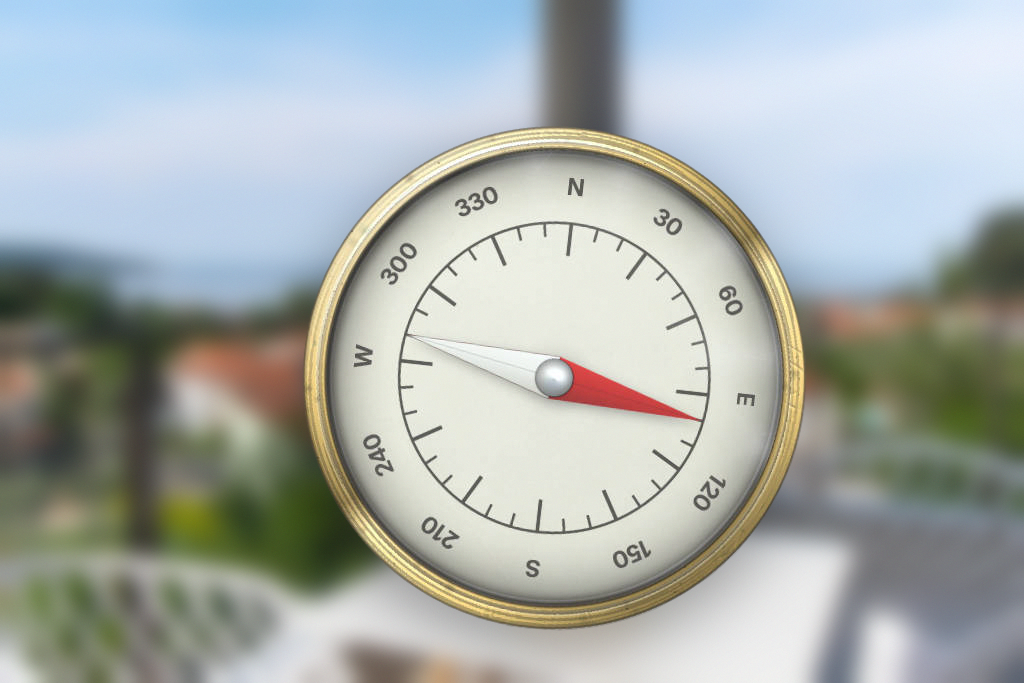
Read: 100 °
